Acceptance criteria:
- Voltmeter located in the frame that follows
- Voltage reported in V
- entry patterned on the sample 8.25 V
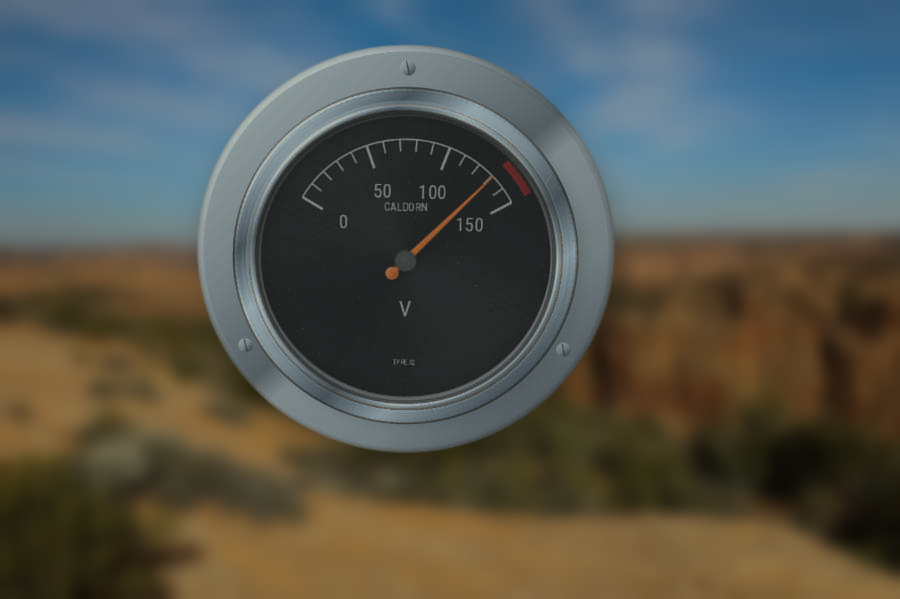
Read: 130 V
